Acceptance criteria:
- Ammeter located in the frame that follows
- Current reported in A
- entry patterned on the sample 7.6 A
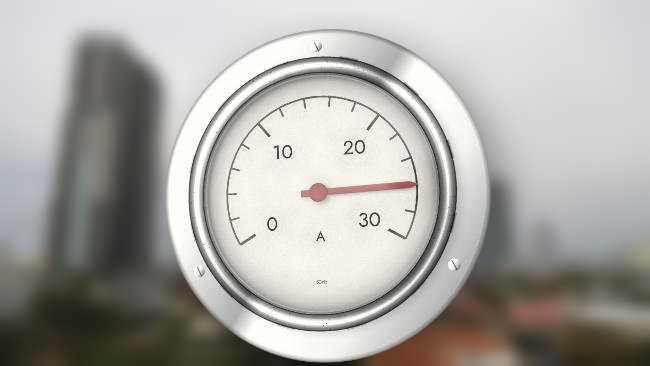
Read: 26 A
